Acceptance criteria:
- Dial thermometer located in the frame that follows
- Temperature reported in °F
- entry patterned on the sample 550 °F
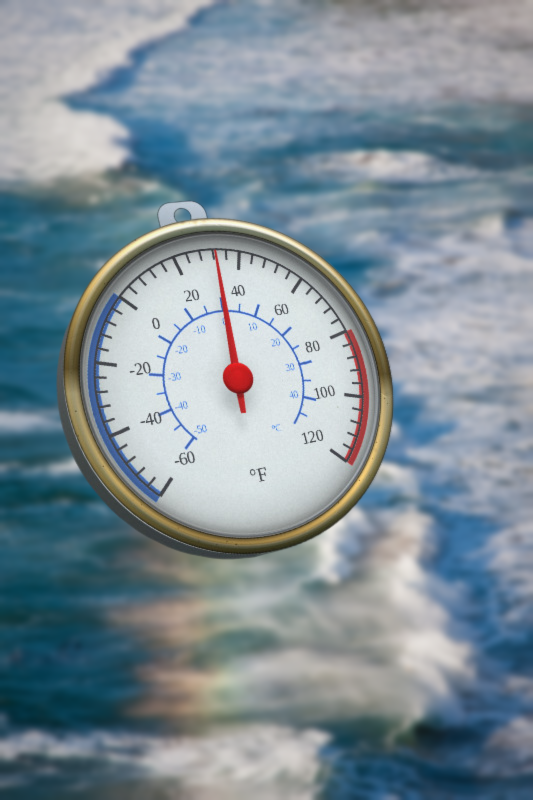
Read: 32 °F
